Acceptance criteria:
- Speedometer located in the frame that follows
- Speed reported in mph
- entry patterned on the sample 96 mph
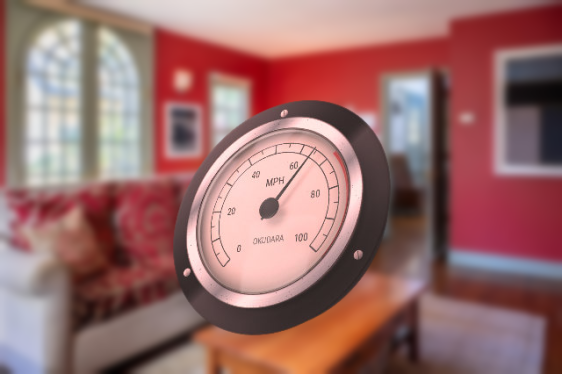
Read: 65 mph
